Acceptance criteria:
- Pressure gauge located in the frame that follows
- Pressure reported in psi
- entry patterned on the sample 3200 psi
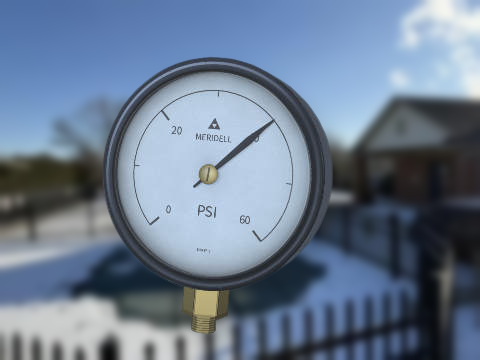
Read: 40 psi
